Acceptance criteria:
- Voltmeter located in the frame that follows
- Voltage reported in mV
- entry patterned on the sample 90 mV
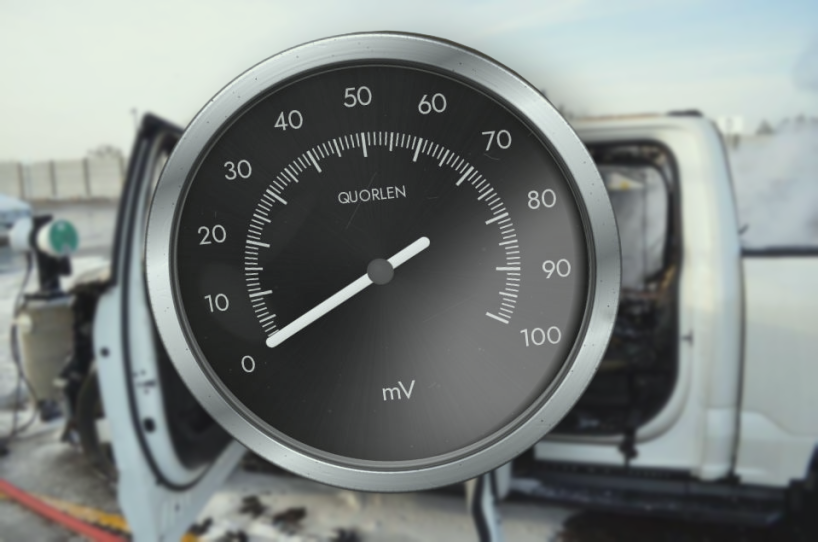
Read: 1 mV
